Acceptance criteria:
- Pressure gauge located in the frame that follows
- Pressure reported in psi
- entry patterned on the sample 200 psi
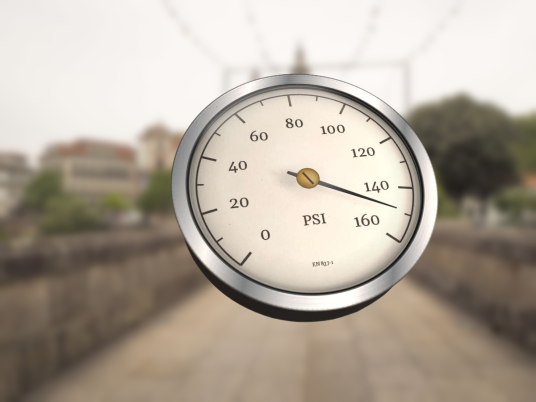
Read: 150 psi
